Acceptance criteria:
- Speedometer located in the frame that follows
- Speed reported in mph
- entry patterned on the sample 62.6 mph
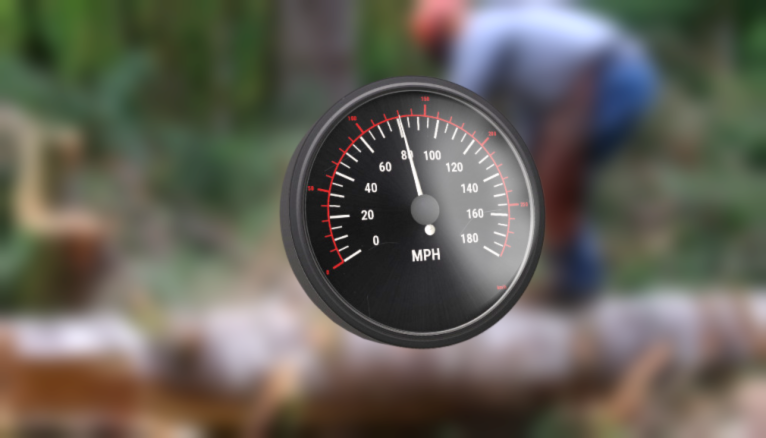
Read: 80 mph
